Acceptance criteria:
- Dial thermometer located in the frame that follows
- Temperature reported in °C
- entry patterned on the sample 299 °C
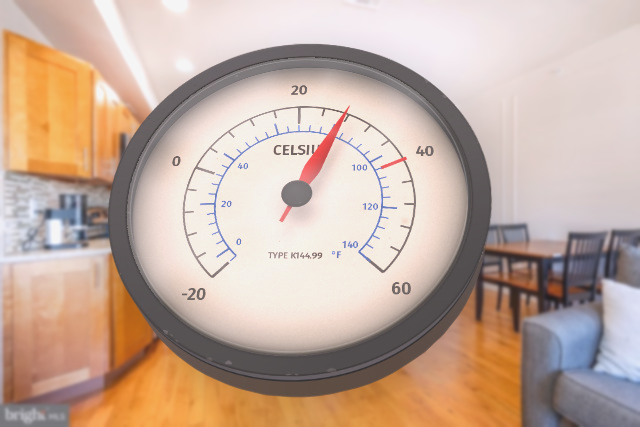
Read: 28 °C
